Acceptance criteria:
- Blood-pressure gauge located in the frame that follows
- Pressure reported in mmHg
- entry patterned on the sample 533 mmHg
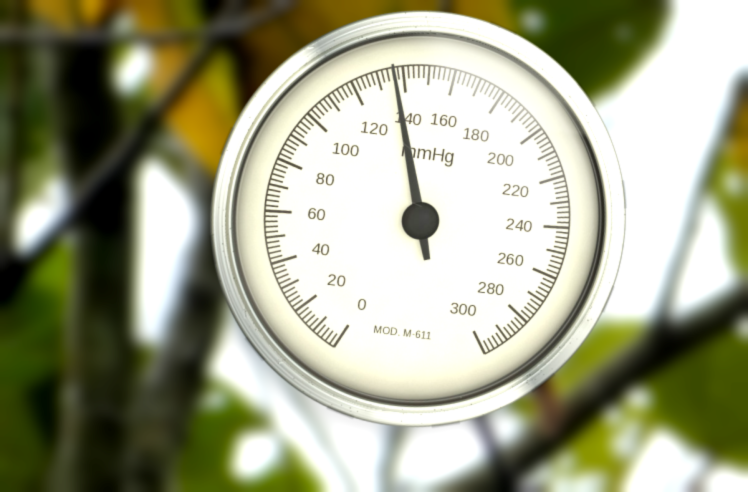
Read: 136 mmHg
